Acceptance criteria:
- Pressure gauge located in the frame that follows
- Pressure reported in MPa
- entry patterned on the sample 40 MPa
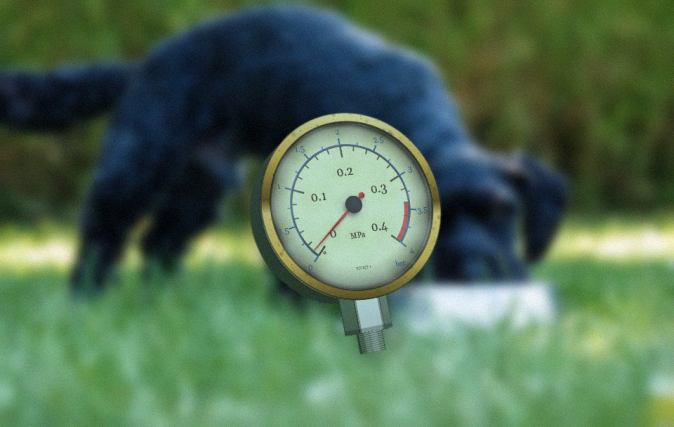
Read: 0.01 MPa
